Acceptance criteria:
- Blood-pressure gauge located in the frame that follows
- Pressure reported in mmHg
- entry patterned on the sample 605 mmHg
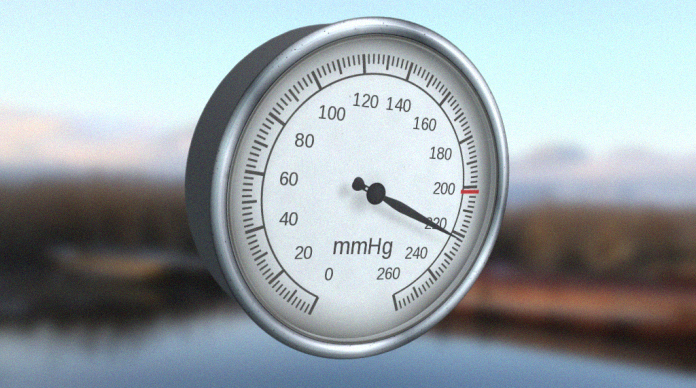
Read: 222 mmHg
